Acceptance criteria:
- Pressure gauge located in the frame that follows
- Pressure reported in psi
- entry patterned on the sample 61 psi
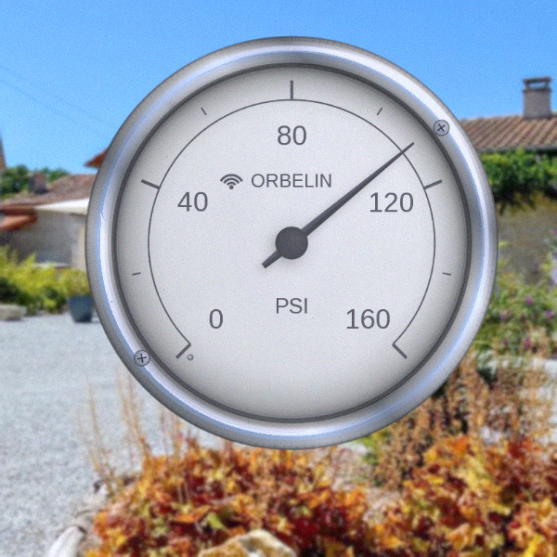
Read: 110 psi
